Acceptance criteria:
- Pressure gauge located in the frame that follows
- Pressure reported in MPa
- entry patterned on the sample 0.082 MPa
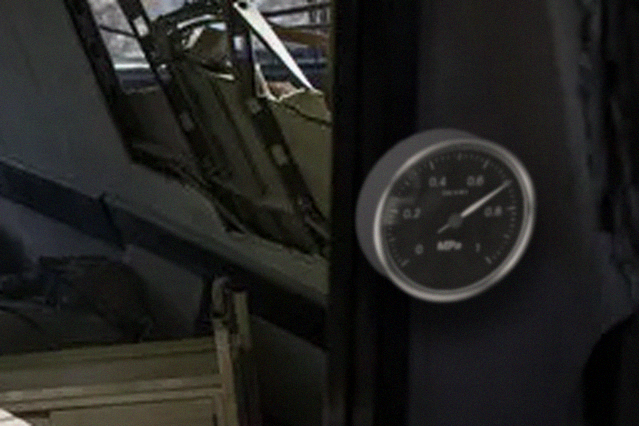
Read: 0.7 MPa
